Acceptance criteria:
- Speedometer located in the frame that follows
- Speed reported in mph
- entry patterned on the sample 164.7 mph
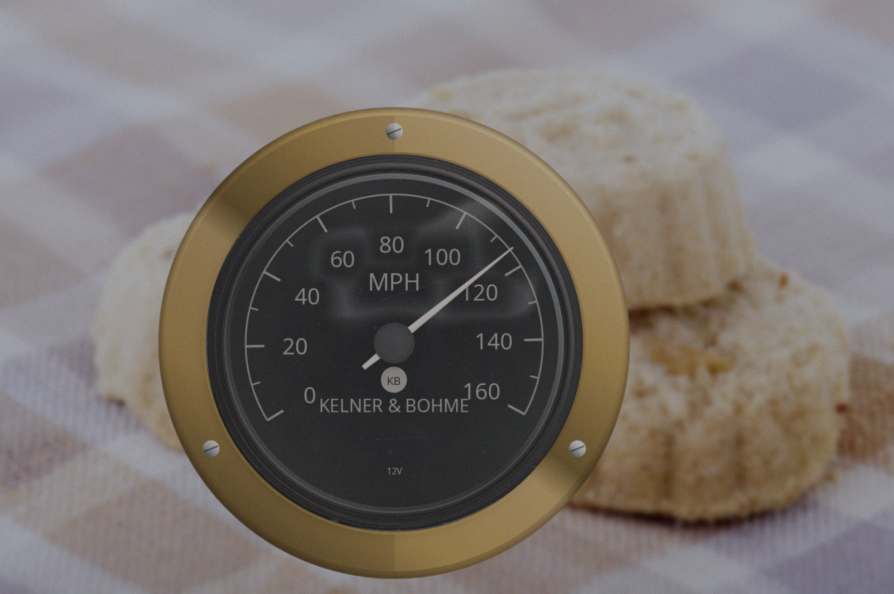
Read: 115 mph
